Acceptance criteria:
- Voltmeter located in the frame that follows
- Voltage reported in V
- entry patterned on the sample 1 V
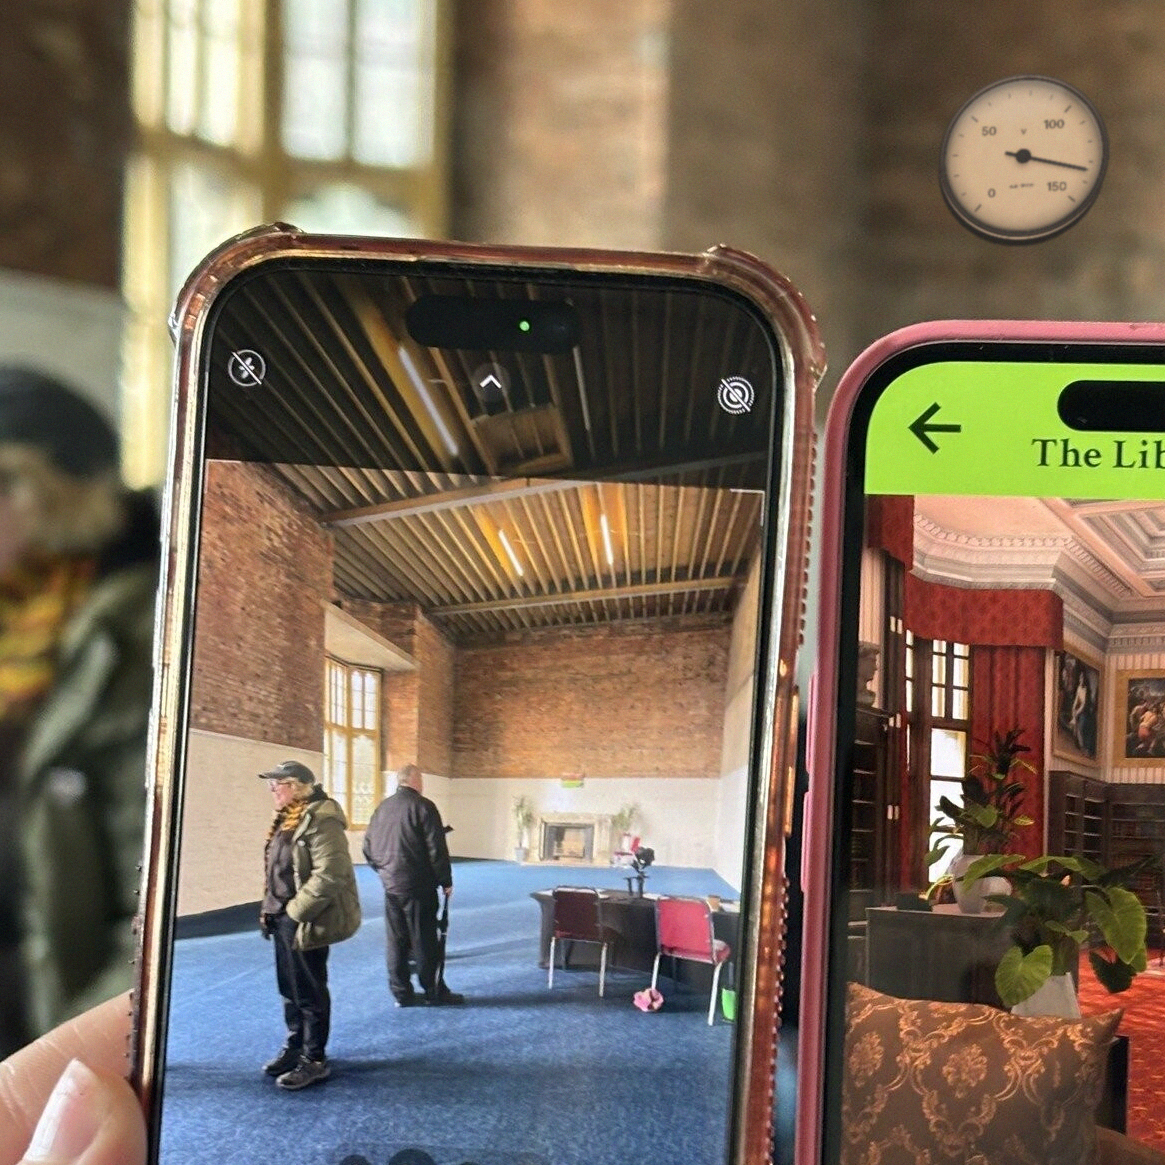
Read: 135 V
